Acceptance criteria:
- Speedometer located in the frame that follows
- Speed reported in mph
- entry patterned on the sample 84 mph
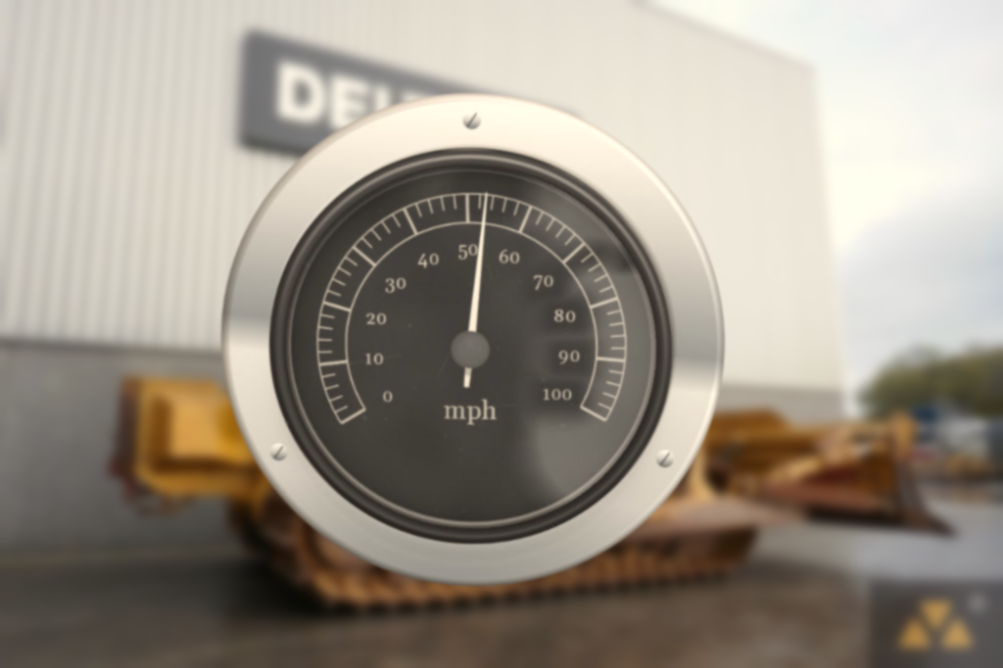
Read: 53 mph
